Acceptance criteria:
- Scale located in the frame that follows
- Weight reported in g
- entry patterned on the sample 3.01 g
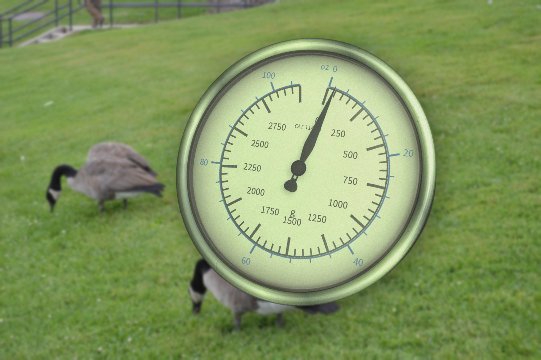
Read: 50 g
